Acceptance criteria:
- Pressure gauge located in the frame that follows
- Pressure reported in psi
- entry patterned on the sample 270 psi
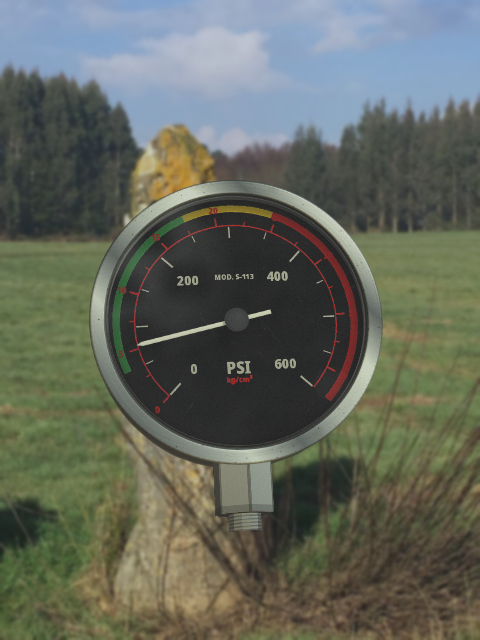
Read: 75 psi
